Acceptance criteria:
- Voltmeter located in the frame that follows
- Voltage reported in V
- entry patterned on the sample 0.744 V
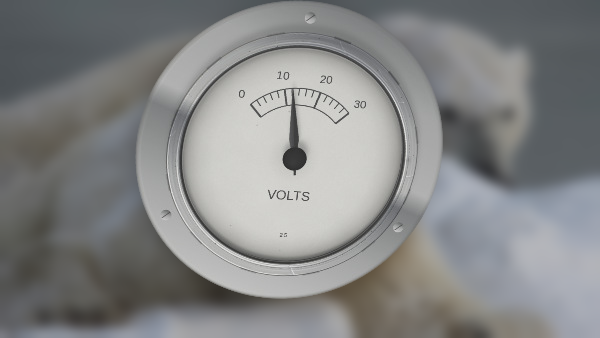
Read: 12 V
